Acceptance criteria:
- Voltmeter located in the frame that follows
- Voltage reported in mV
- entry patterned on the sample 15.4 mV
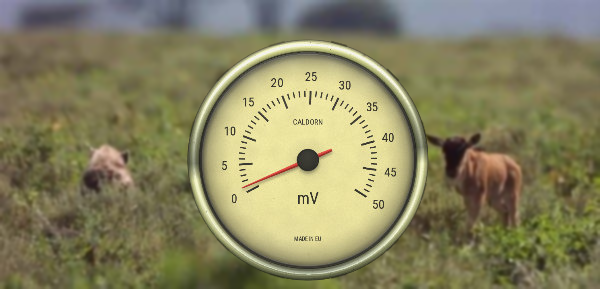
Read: 1 mV
